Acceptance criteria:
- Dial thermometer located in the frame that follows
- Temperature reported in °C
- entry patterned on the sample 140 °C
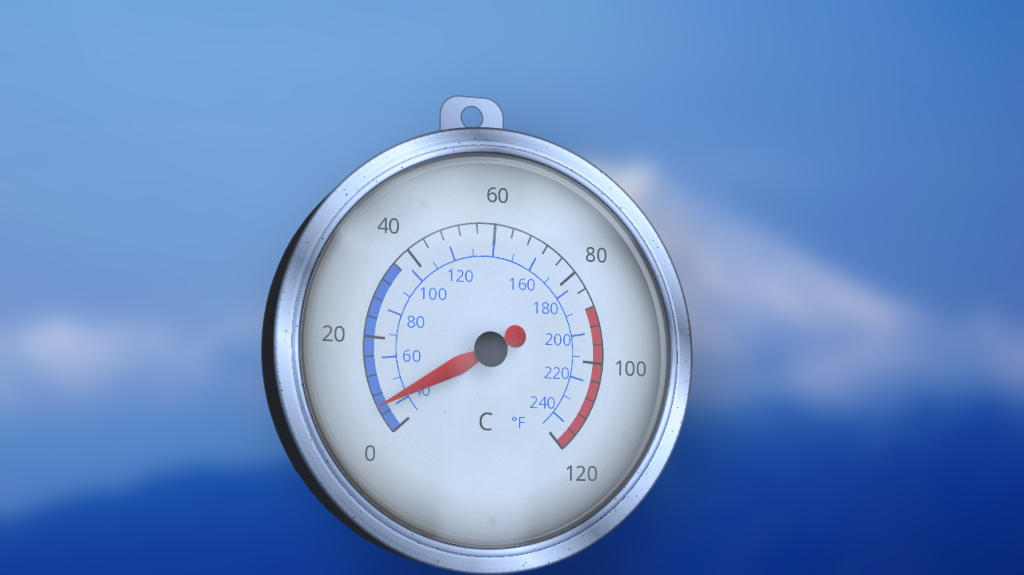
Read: 6 °C
